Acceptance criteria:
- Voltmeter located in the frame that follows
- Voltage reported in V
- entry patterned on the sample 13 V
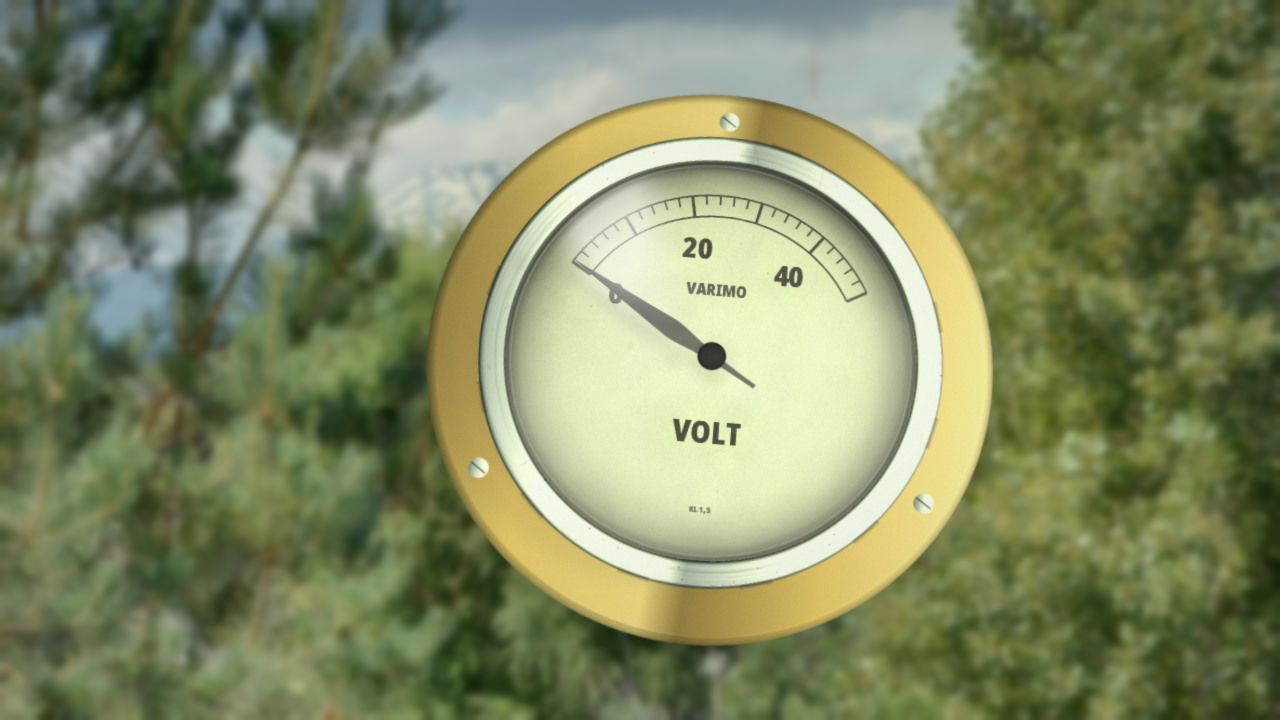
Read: 0 V
